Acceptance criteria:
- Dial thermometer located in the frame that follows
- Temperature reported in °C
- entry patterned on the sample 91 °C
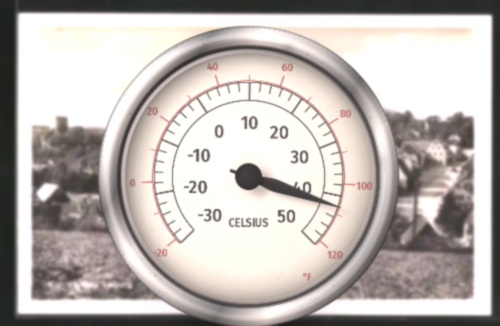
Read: 42 °C
